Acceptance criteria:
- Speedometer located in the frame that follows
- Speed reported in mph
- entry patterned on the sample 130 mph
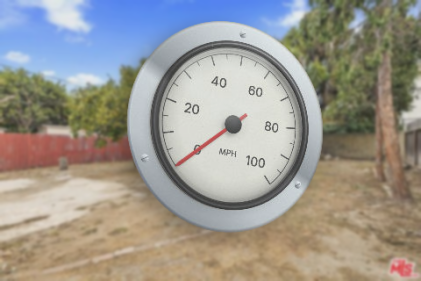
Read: 0 mph
